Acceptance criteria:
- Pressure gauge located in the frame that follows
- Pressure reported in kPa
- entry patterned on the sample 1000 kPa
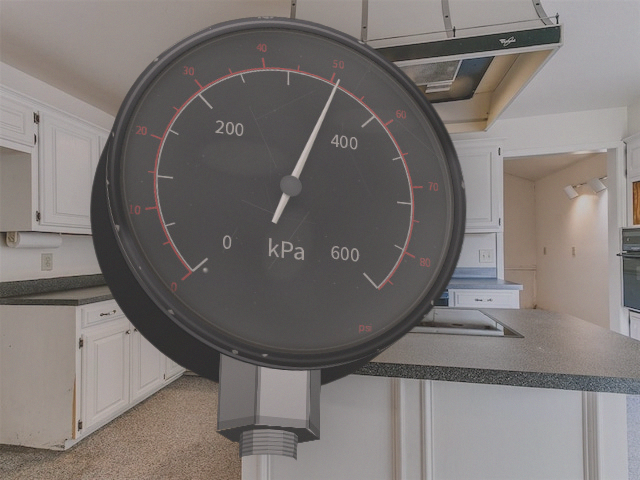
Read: 350 kPa
